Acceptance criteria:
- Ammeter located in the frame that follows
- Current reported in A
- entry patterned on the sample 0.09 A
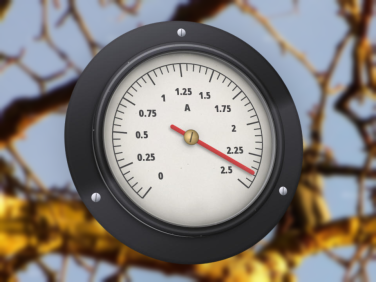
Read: 2.4 A
